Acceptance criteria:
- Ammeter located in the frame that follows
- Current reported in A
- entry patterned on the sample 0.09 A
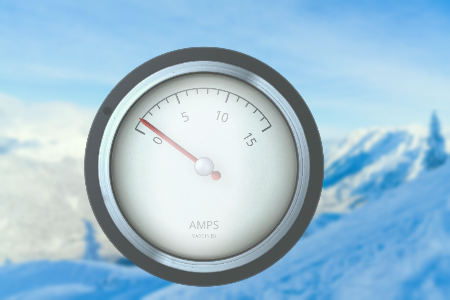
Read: 1 A
